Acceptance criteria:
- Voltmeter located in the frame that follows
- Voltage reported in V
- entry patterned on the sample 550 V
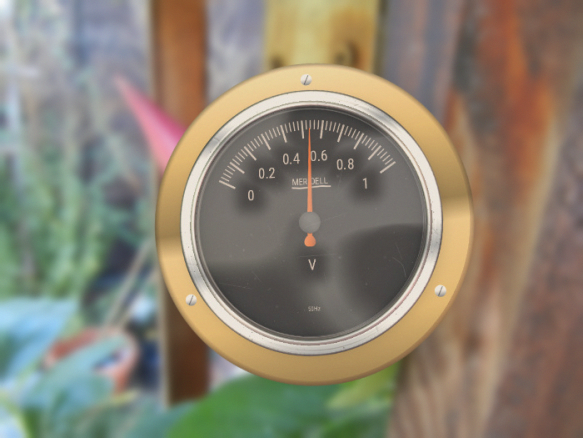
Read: 0.54 V
